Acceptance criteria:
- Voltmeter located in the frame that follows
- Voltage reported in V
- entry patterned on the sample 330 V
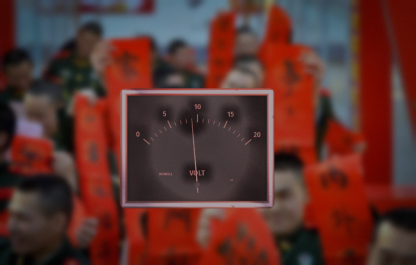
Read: 9 V
